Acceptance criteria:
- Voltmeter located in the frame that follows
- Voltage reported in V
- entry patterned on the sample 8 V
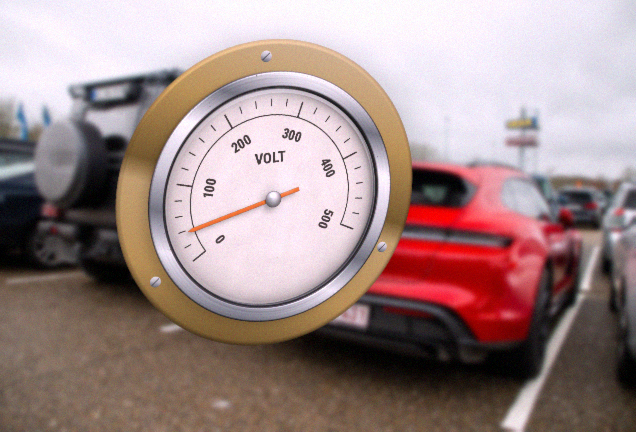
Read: 40 V
